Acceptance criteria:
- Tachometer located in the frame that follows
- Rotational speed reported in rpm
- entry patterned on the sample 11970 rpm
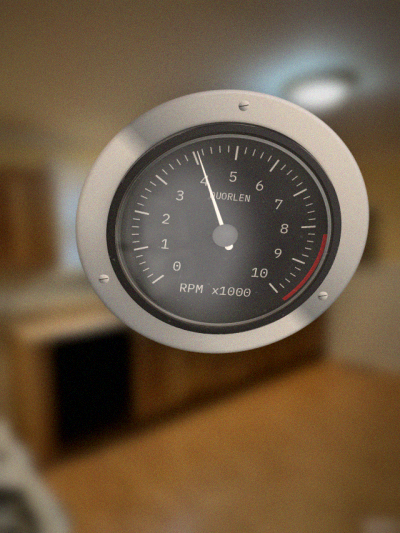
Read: 4100 rpm
